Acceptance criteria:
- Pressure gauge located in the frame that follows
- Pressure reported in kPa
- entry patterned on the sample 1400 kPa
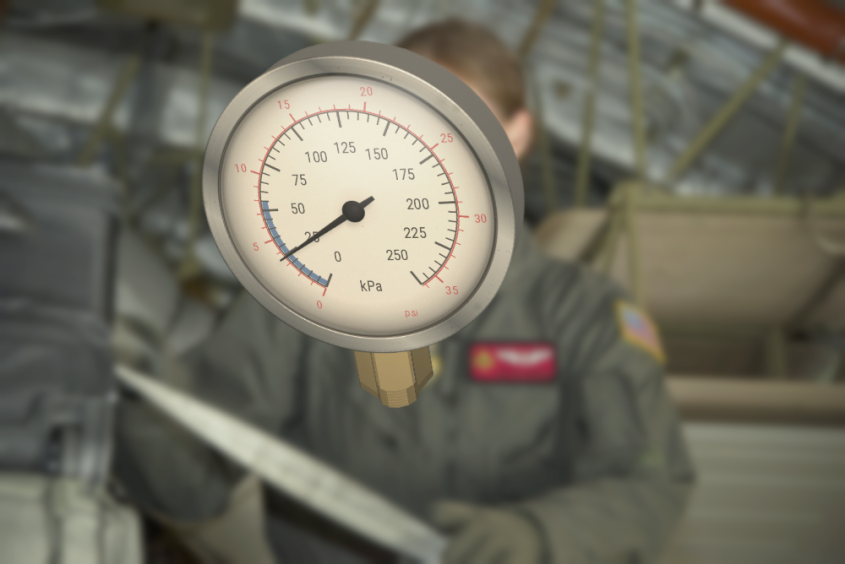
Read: 25 kPa
